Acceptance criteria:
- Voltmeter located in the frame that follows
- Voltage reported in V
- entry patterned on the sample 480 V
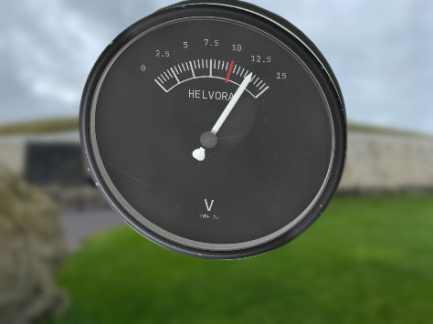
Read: 12.5 V
